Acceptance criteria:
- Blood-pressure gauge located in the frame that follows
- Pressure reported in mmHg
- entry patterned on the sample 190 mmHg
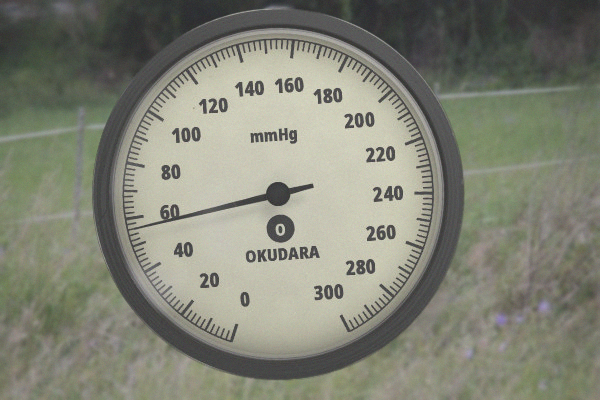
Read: 56 mmHg
